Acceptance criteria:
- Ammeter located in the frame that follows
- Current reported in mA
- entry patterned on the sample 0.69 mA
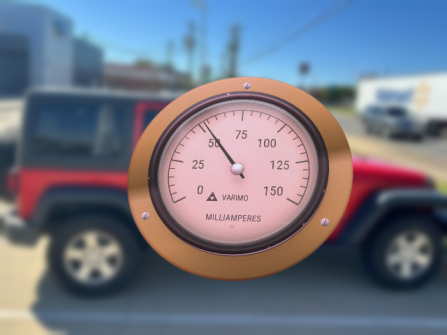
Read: 52.5 mA
